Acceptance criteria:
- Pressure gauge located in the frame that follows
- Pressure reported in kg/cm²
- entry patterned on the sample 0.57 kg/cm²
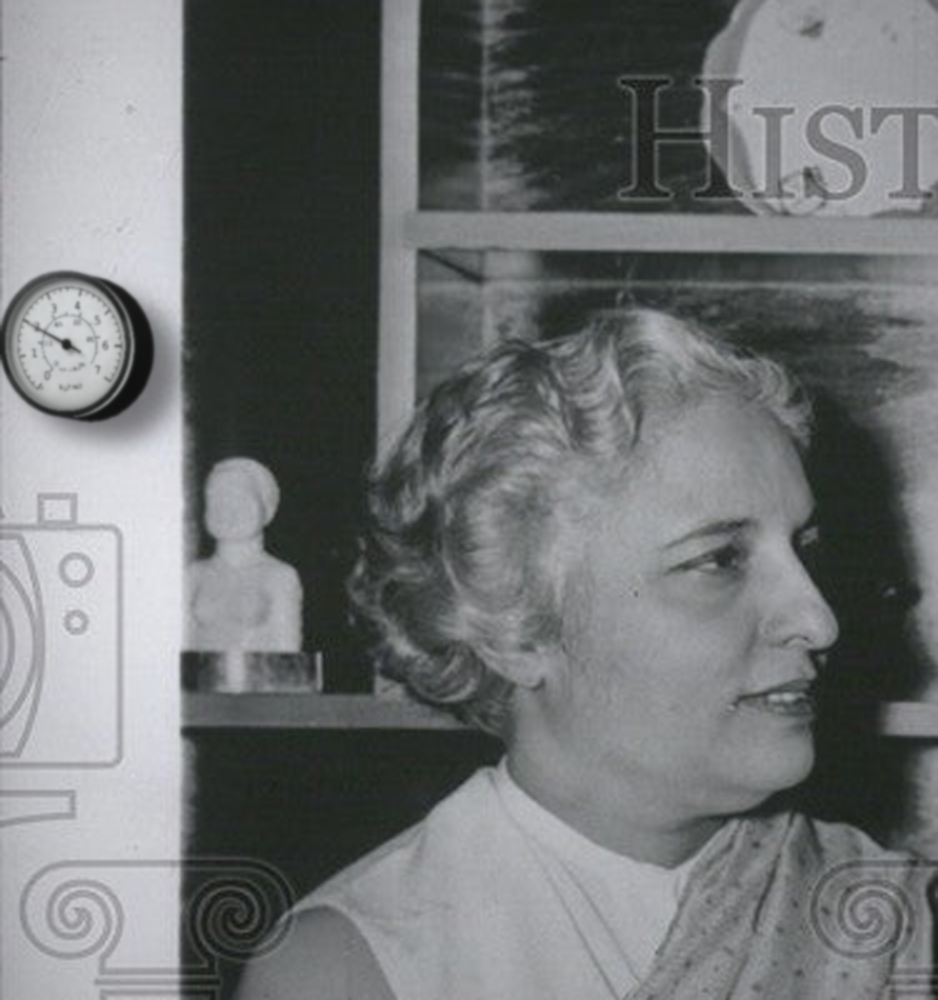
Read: 2 kg/cm²
